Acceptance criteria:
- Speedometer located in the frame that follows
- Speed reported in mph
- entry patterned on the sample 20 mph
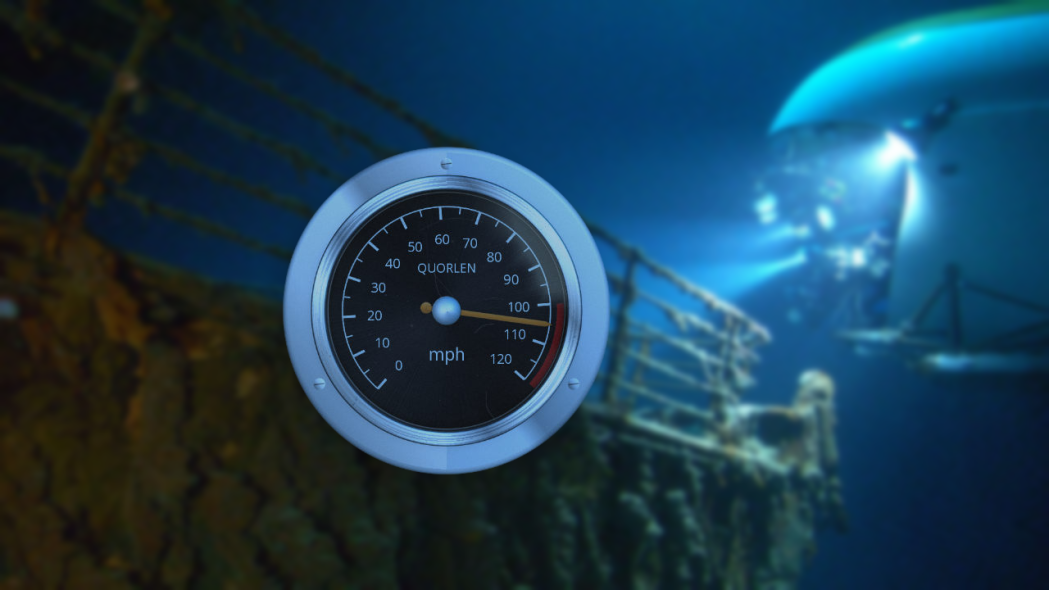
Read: 105 mph
